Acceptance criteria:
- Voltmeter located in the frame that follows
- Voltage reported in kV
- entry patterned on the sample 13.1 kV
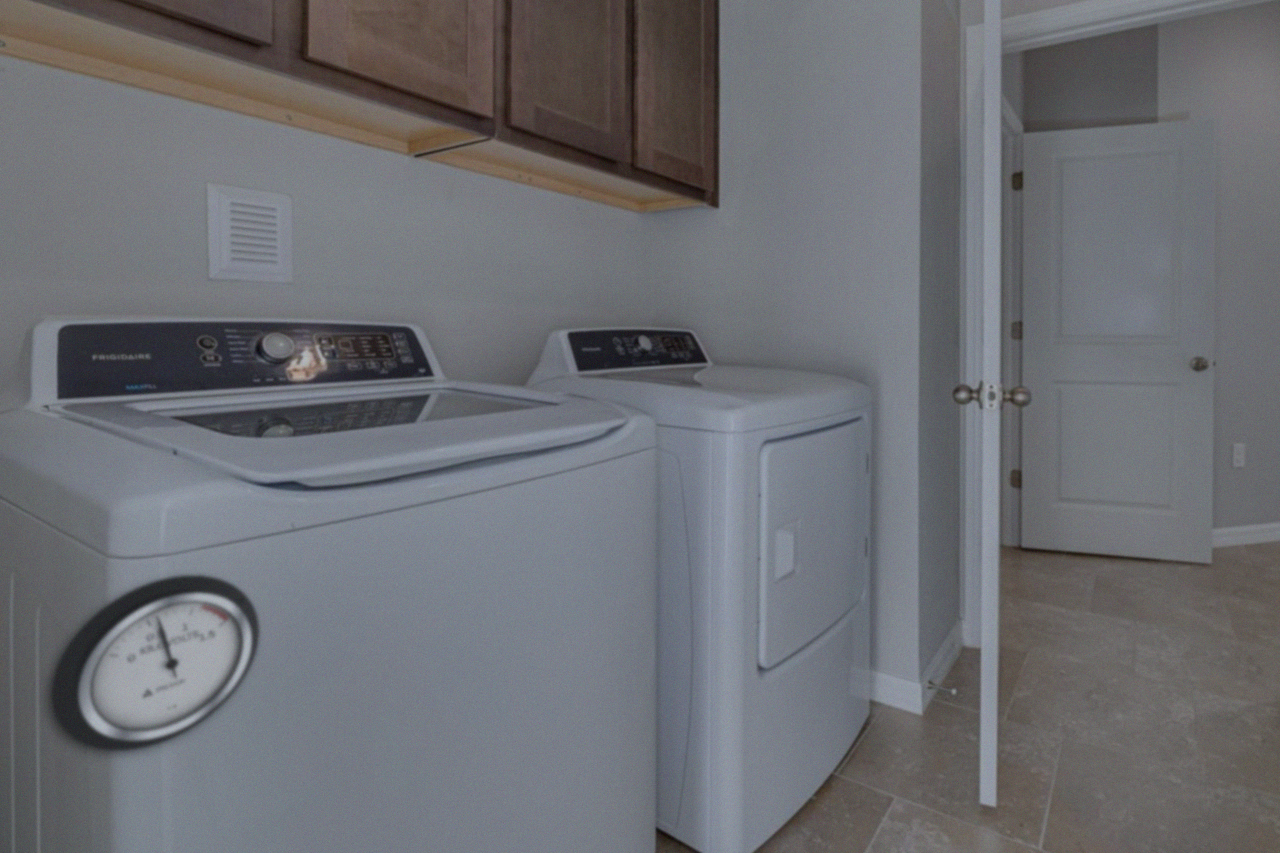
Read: 0.6 kV
